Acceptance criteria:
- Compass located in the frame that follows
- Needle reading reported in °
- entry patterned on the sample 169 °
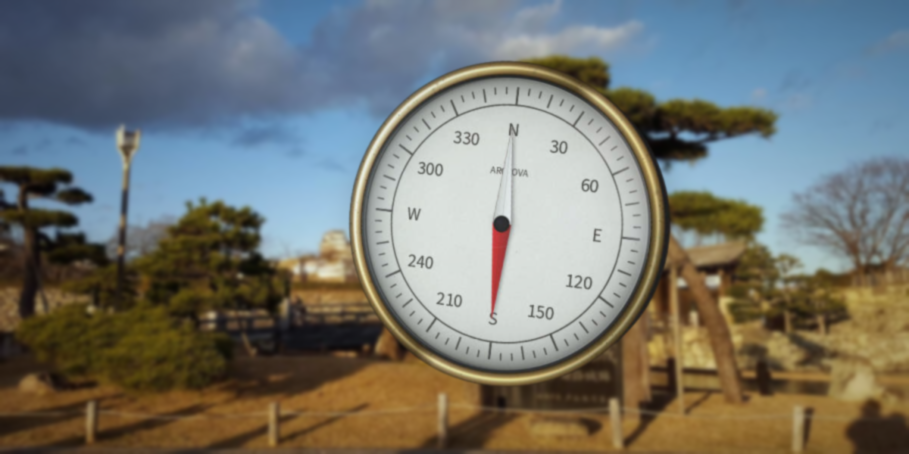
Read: 180 °
